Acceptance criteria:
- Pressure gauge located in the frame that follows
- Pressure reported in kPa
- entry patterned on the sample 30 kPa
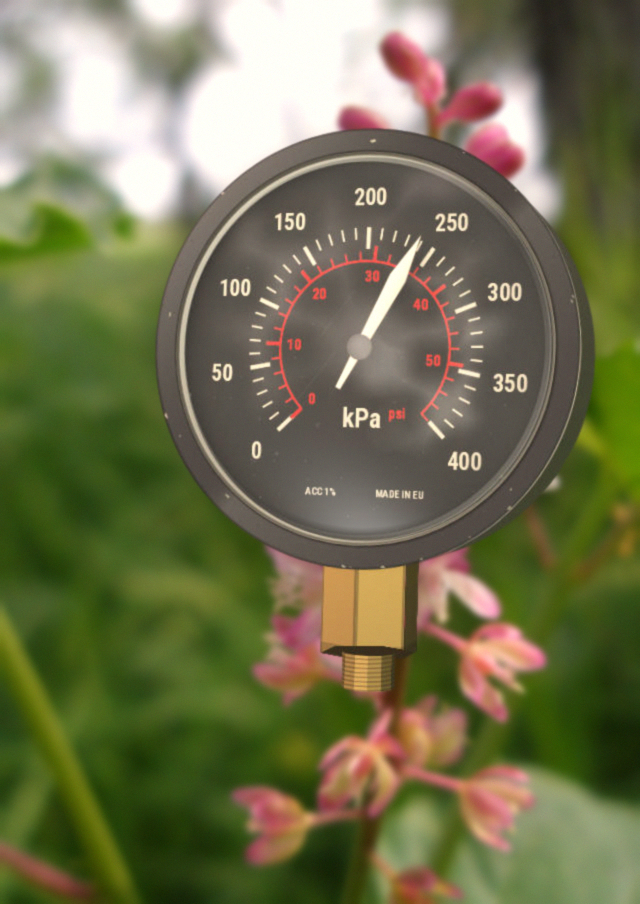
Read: 240 kPa
